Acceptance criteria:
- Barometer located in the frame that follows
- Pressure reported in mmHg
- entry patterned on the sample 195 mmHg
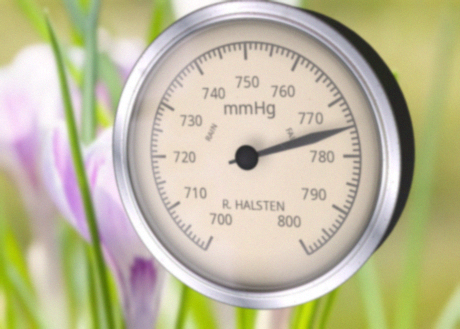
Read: 775 mmHg
